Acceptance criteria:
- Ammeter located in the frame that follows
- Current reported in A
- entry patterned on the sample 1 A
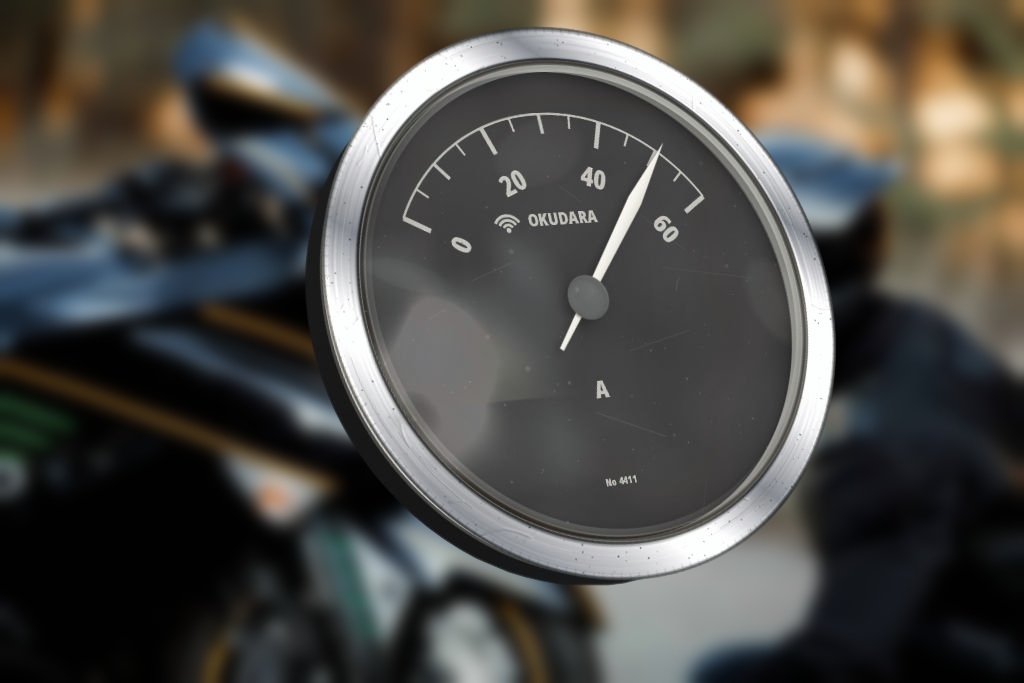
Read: 50 A
